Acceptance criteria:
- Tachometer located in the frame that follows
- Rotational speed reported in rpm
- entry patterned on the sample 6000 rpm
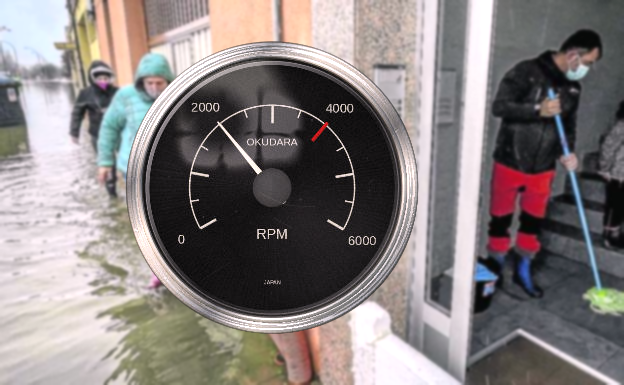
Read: 2000 rpm
